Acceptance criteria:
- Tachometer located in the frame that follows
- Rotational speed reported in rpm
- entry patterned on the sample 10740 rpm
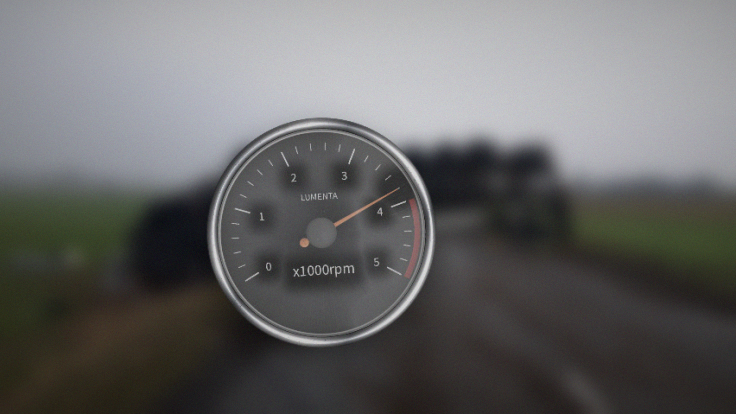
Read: 3800 rpm
